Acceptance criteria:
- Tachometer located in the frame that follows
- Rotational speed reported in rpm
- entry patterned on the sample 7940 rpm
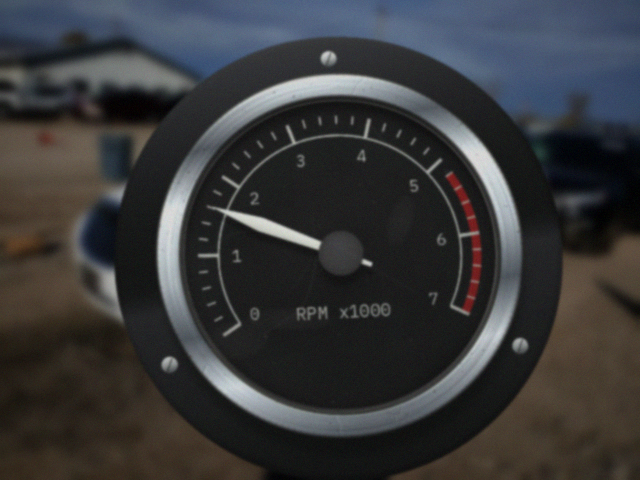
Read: 1600 rpm
